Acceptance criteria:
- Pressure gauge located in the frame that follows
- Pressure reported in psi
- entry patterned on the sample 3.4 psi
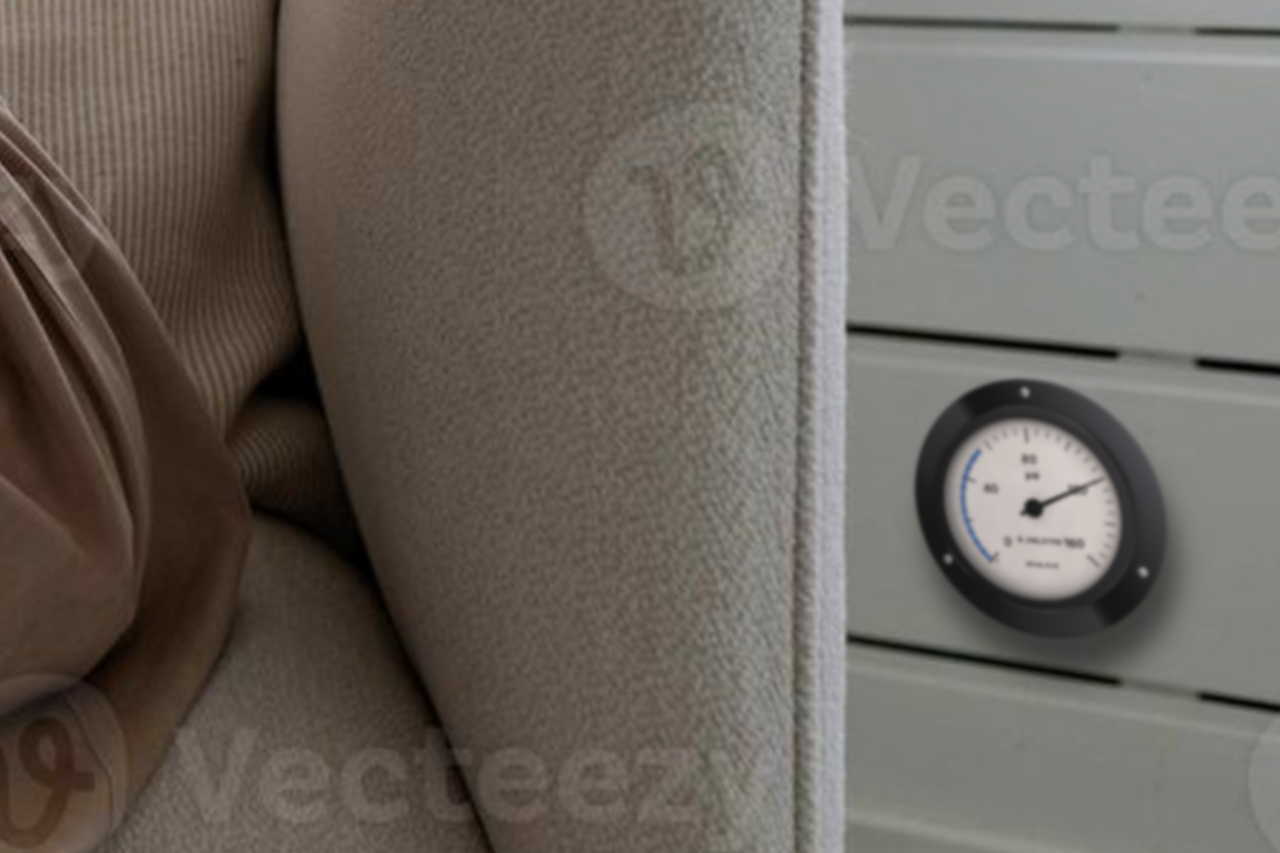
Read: 120 psi
